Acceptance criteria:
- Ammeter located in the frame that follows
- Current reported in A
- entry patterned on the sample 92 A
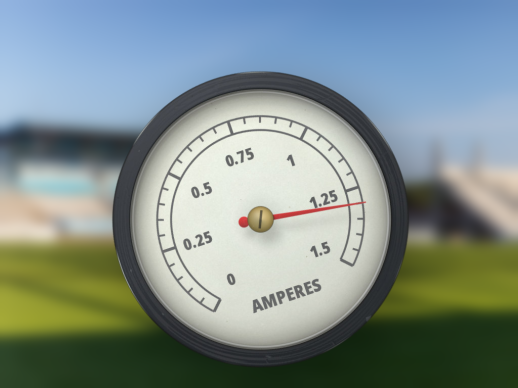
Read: 1.3 A
